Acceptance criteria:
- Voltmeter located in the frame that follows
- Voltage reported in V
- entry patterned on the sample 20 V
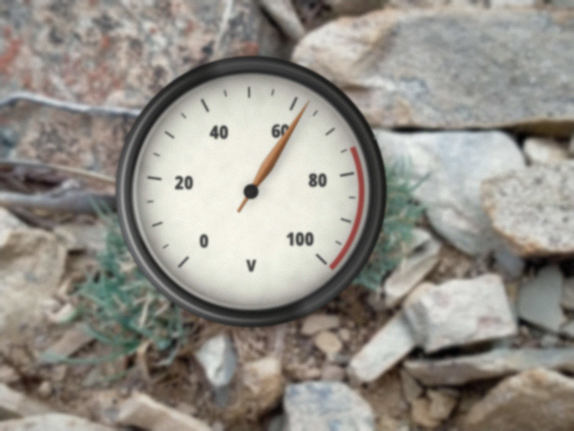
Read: 62.5 V
